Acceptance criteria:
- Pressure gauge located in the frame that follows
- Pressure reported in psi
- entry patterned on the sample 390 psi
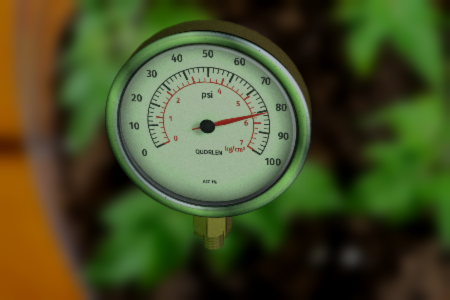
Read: 80 psi
